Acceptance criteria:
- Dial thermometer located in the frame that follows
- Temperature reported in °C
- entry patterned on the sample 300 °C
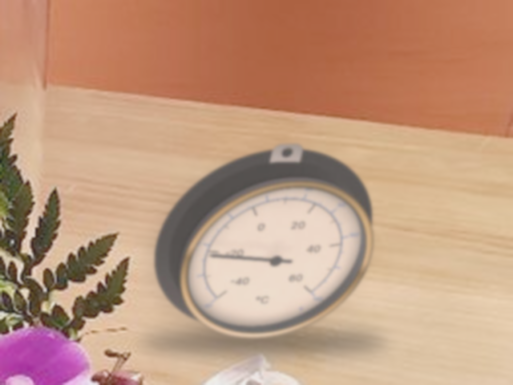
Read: -20 °C
